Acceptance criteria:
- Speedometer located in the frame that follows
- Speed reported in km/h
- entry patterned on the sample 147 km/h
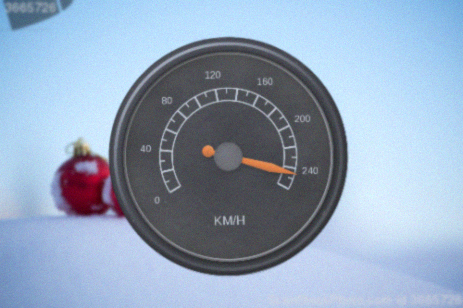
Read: 245 km/h
